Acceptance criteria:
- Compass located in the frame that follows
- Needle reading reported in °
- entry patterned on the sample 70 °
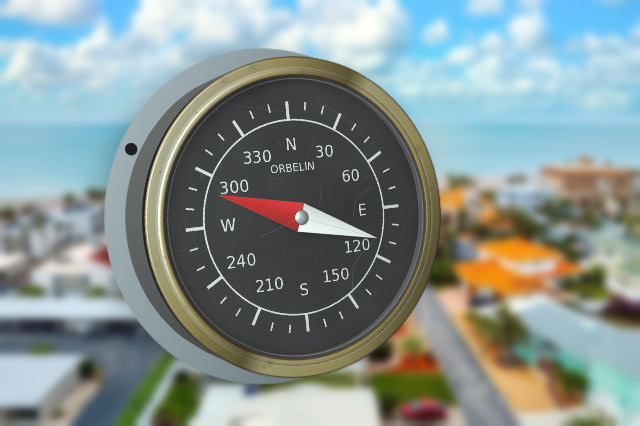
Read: 290 °
